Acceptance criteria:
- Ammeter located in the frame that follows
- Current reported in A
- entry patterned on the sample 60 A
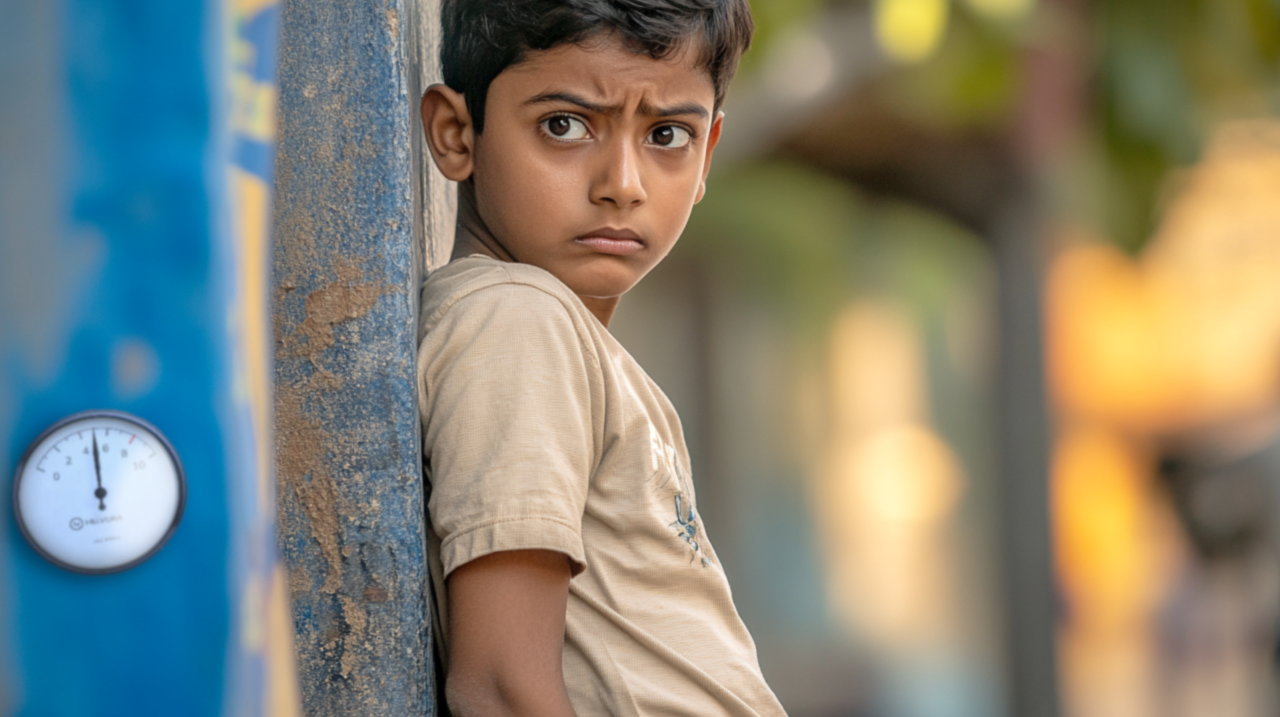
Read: 5 A
